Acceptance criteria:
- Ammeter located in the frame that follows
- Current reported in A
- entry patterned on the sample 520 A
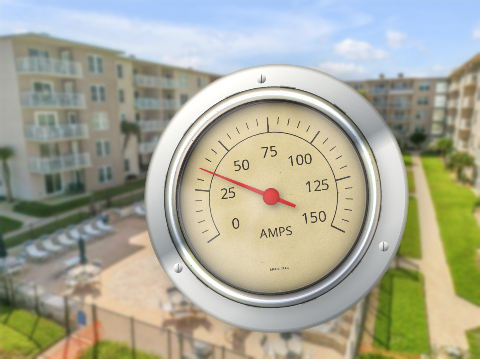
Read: 35 A
